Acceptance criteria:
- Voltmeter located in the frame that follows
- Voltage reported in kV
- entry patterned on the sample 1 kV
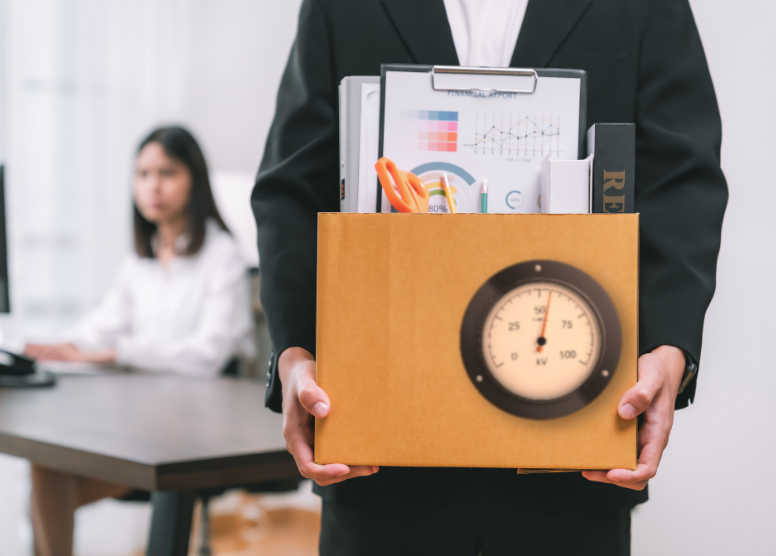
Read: 55 kV
